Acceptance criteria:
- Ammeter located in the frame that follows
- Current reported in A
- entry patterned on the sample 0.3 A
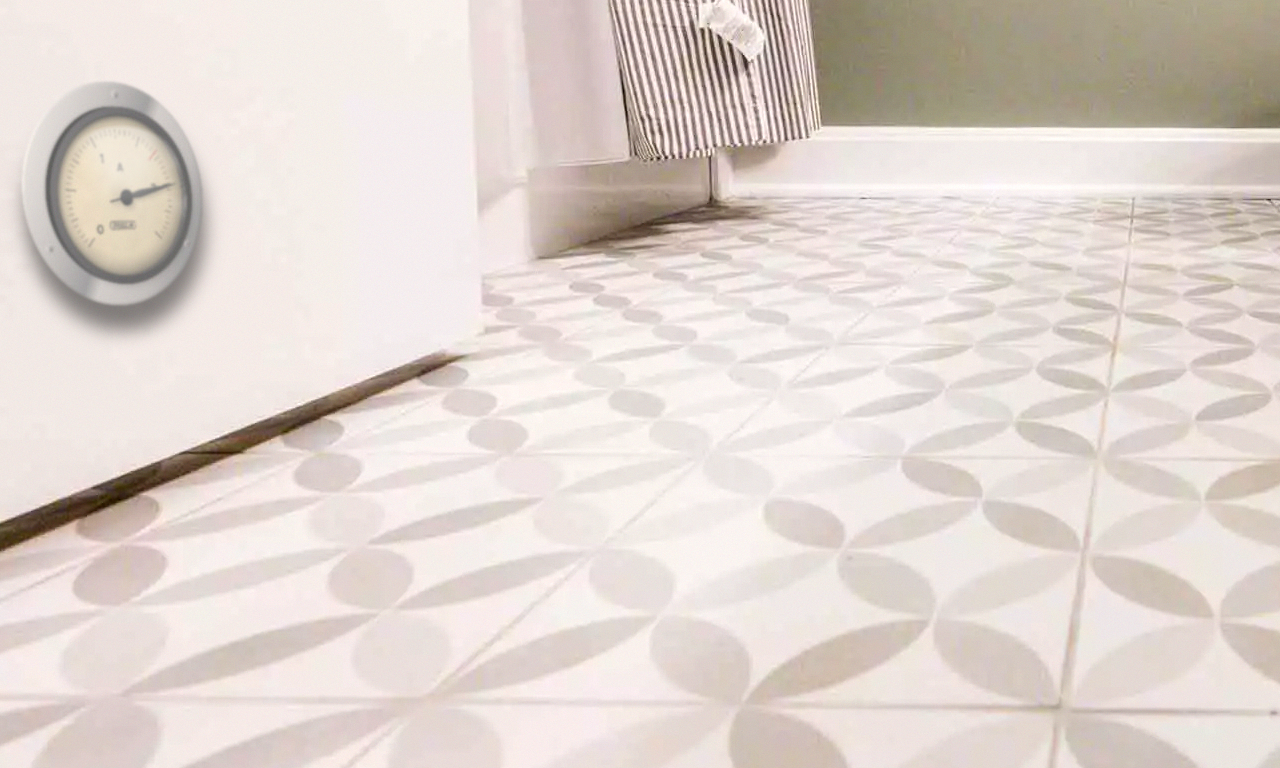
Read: 2 A
